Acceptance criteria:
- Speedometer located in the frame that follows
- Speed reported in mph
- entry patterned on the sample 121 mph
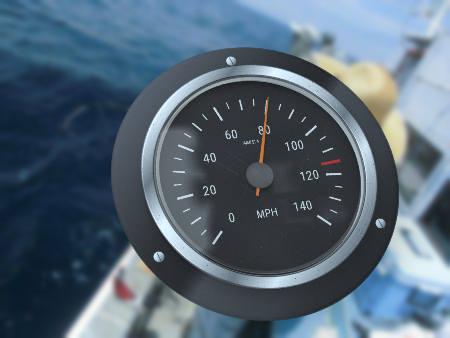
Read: 80 mph
